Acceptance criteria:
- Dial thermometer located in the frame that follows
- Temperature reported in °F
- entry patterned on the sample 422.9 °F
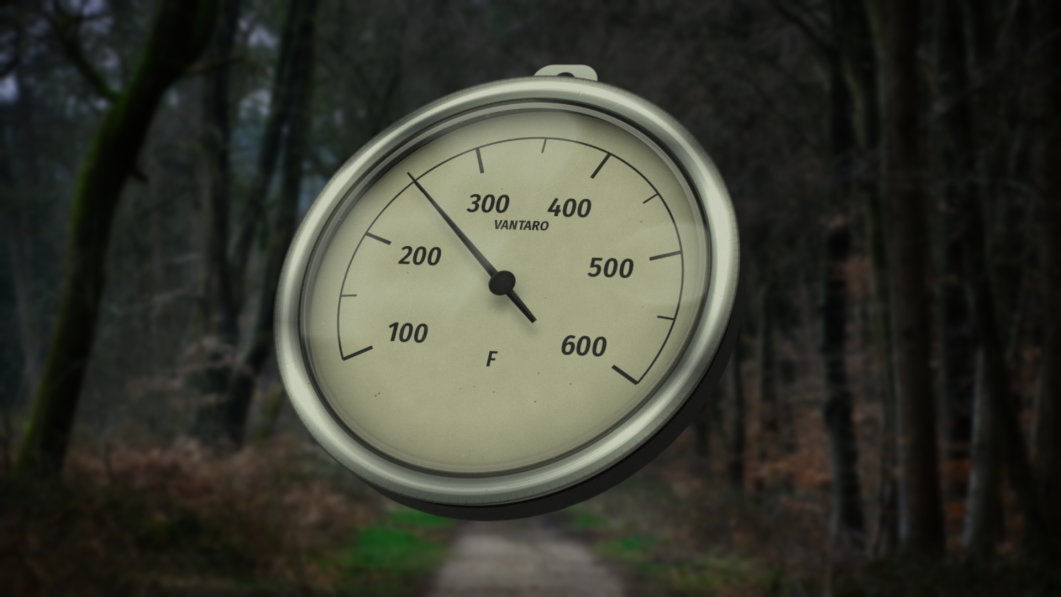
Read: 250 °F
